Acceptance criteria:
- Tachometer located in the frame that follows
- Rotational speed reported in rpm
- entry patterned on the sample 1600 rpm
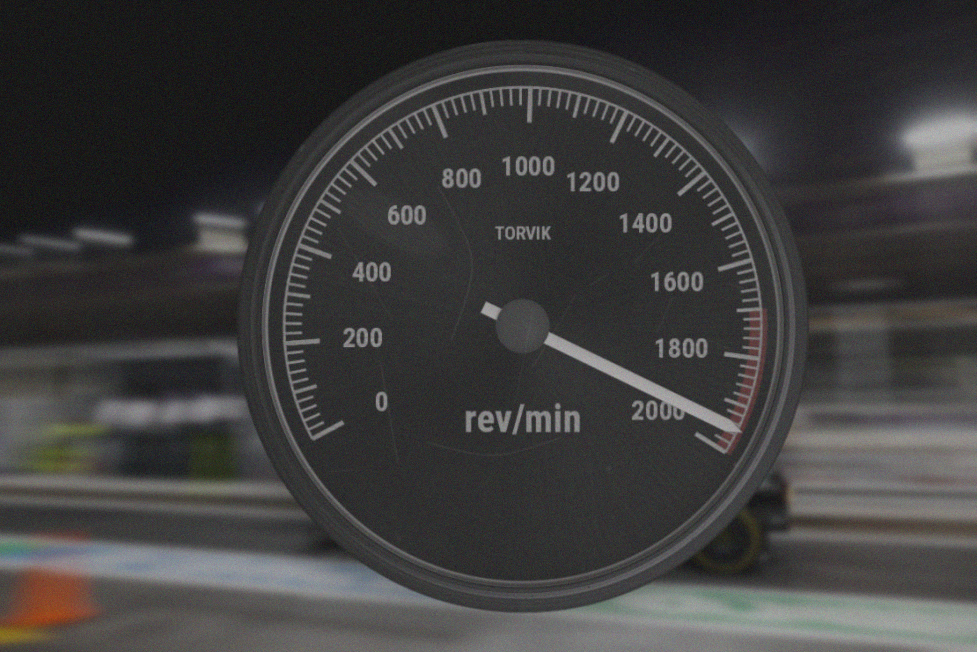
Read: 1950 rpm
